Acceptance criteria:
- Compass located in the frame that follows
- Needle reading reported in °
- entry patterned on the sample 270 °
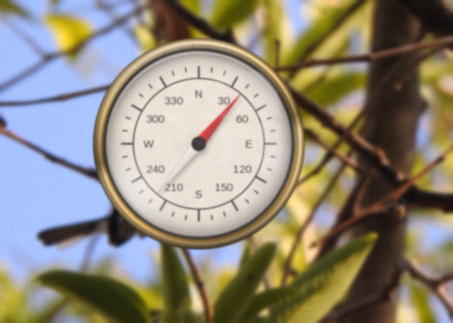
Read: 40 °
